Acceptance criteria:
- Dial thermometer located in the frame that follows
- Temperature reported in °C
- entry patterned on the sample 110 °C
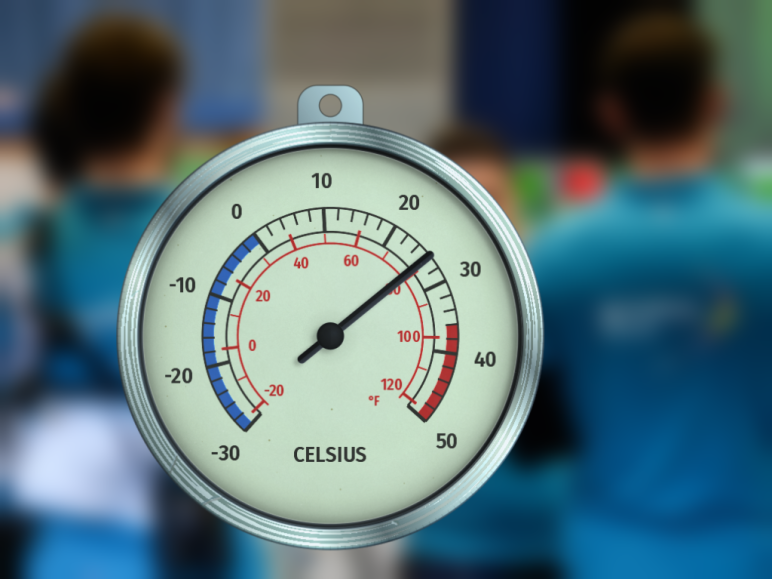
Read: 26 °C
